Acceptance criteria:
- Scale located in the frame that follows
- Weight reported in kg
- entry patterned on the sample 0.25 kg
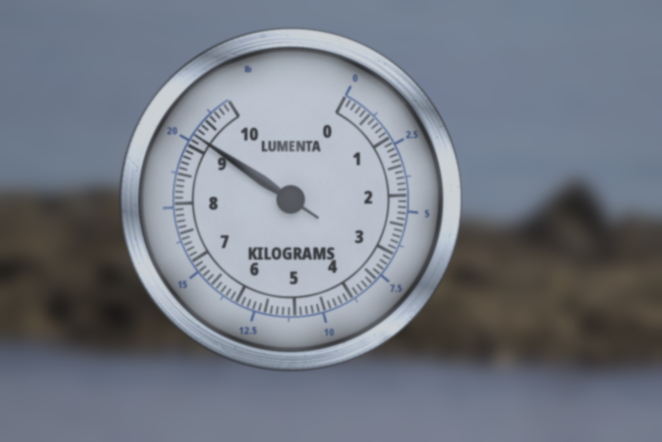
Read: 9.2 kg
